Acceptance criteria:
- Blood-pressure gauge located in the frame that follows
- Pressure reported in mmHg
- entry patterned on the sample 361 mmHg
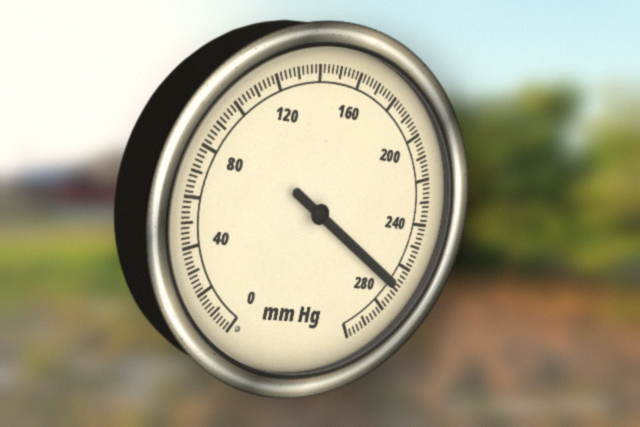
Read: 270 mmHg
